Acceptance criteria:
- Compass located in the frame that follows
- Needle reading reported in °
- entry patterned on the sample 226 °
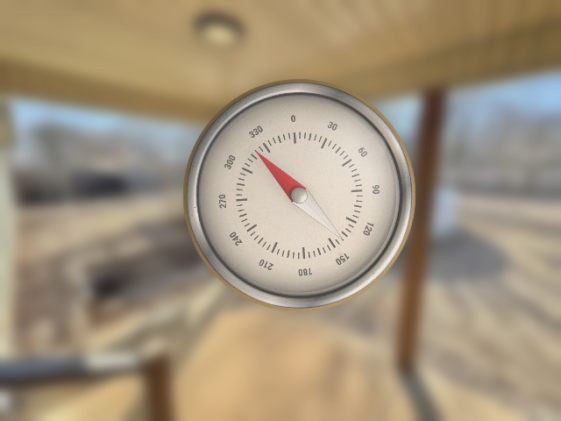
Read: 320 °
